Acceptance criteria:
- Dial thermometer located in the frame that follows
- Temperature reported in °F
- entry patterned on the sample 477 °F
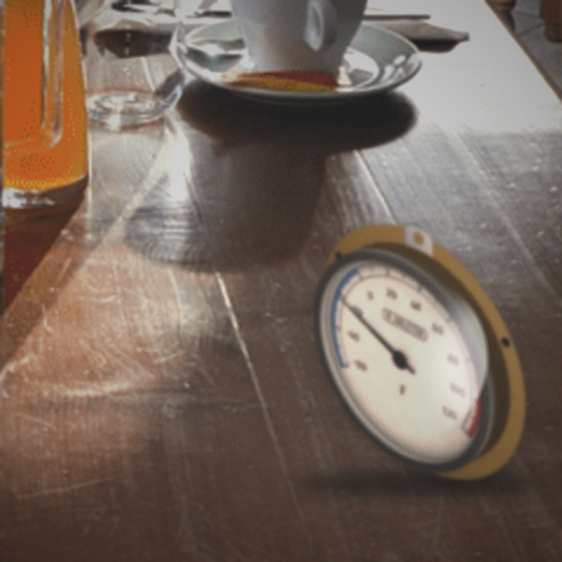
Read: -20 °F
